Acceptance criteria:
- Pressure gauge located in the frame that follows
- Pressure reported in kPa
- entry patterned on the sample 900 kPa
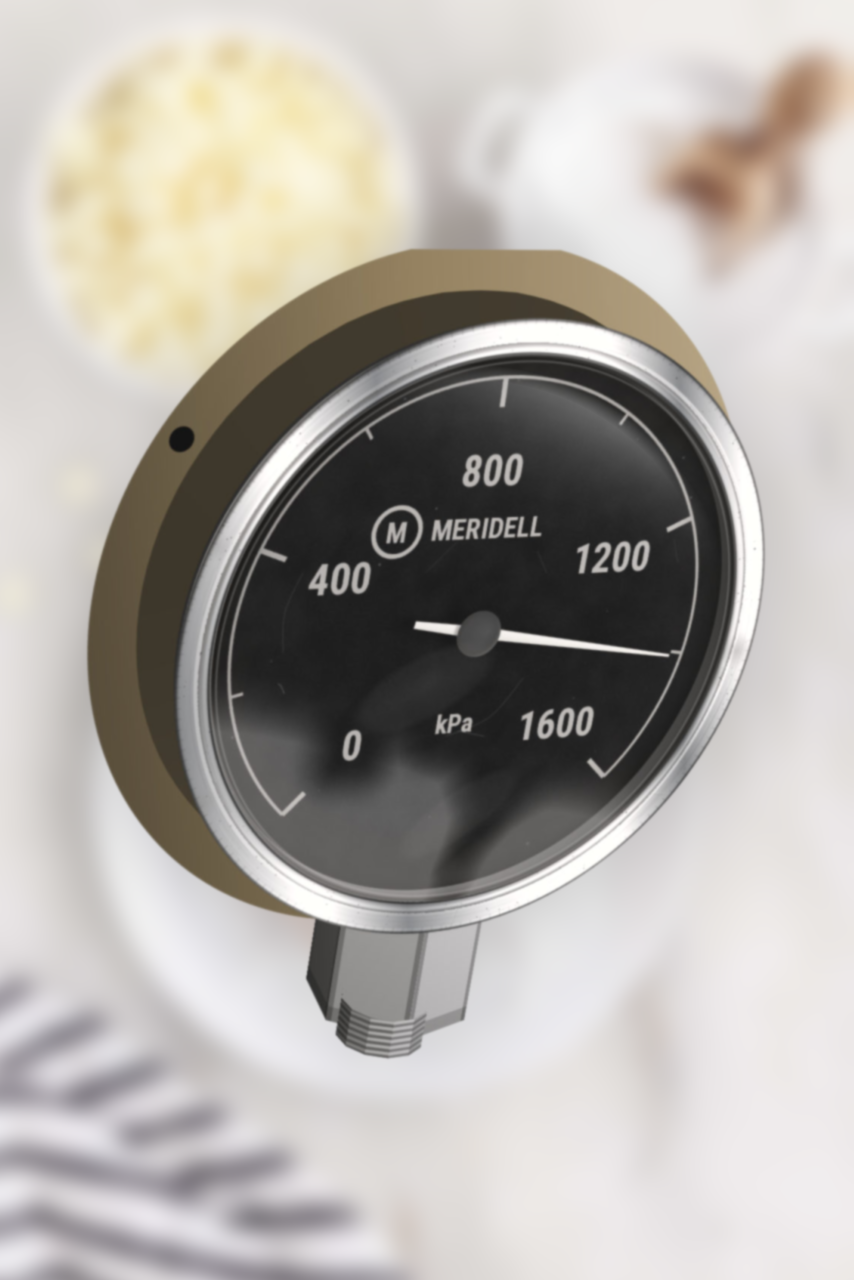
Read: 1400 kPa
